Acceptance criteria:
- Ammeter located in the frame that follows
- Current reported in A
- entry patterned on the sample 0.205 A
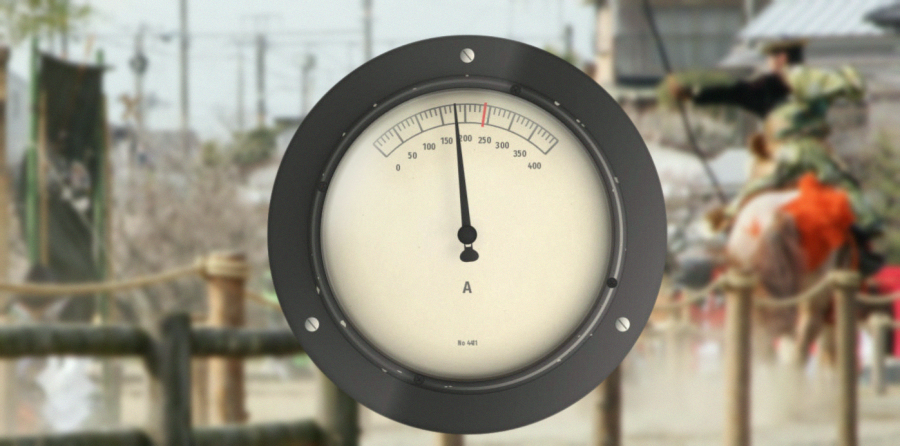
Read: 180 A
